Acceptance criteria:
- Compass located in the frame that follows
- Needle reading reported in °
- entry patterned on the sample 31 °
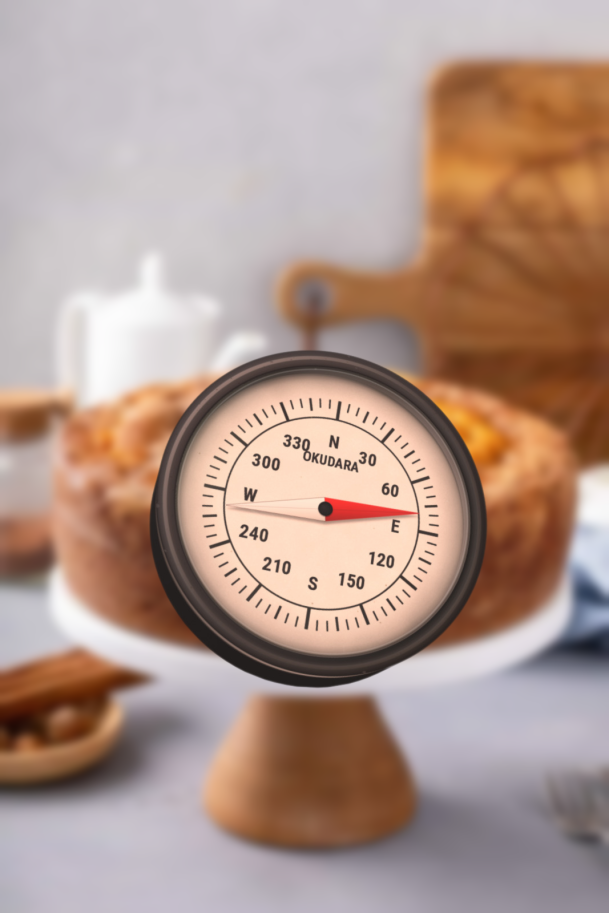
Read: 80 °
